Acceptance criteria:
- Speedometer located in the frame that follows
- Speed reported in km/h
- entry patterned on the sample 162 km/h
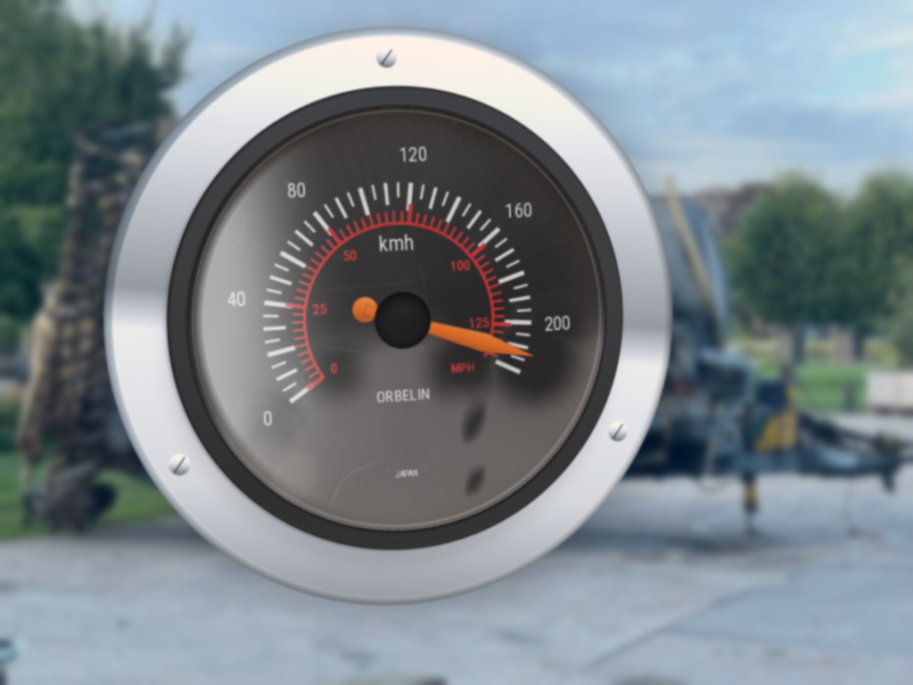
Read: 212.5 km/h
